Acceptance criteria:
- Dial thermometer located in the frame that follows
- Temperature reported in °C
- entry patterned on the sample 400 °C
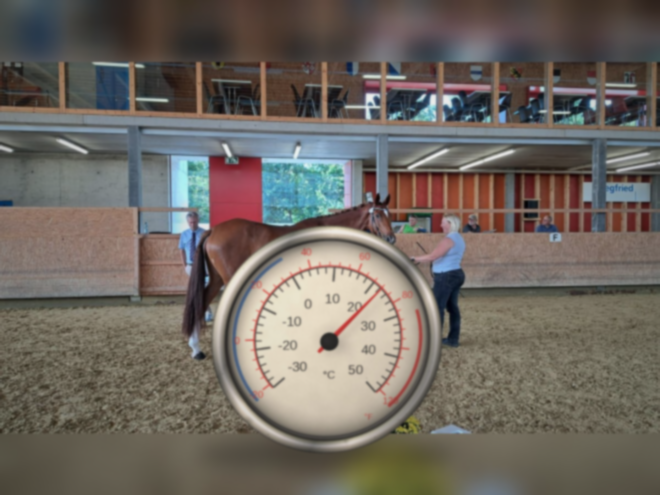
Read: 22 °C
